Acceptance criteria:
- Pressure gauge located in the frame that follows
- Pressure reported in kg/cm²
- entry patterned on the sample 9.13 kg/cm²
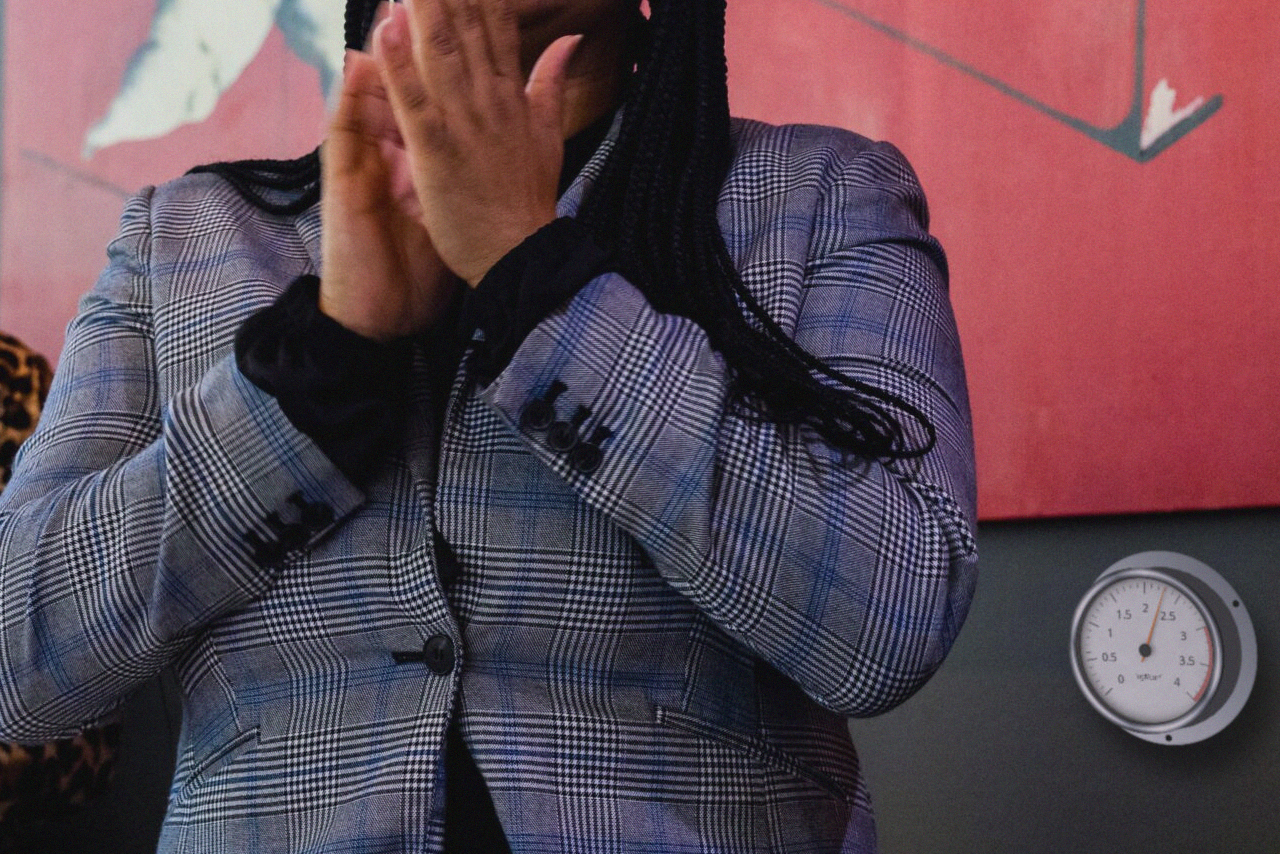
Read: 2.3 kg/cm²
